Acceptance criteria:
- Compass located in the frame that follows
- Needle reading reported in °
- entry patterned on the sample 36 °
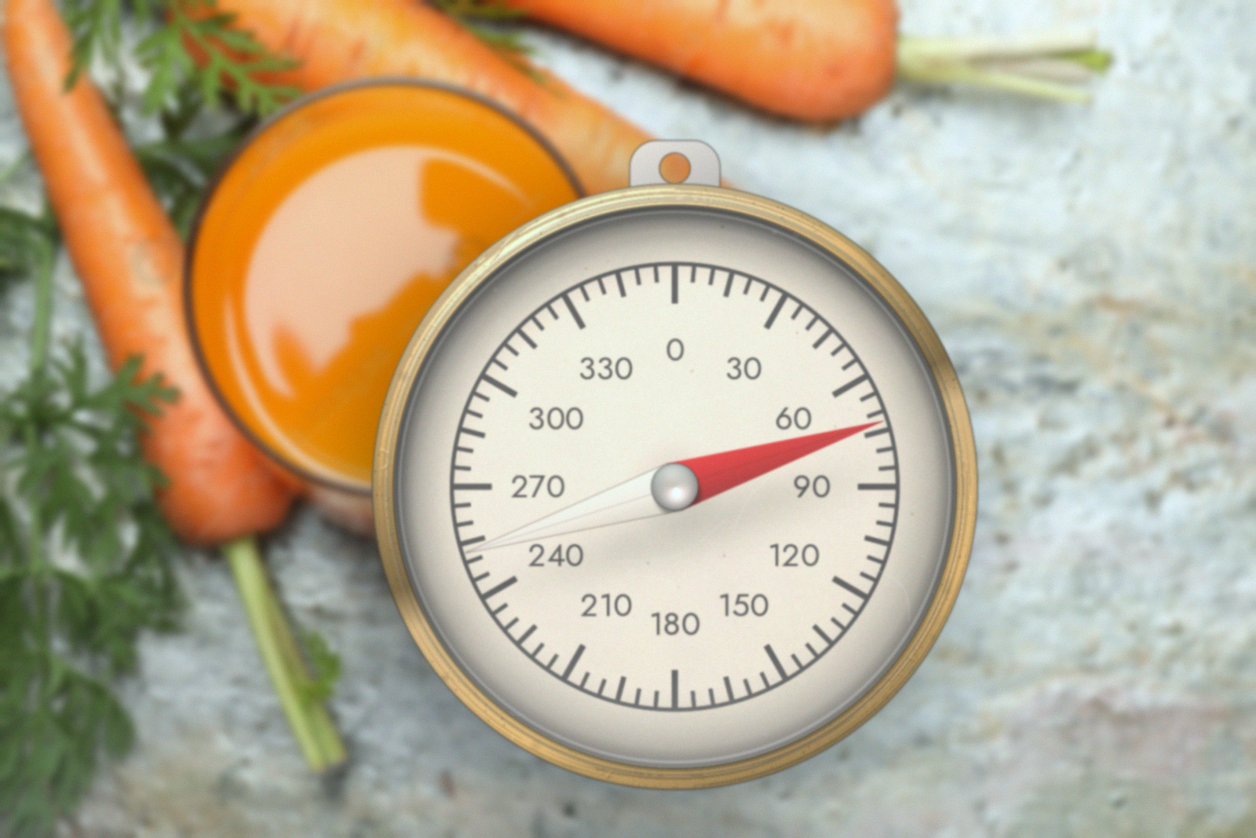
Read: 72.5 °
